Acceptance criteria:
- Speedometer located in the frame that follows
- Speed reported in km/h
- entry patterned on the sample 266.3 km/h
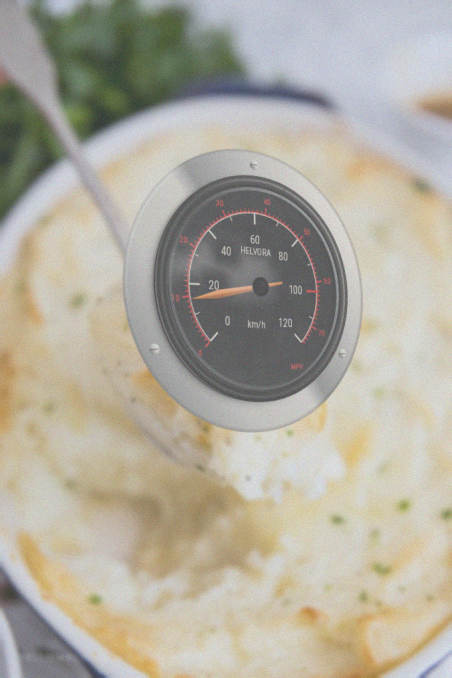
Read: 15 km/h
